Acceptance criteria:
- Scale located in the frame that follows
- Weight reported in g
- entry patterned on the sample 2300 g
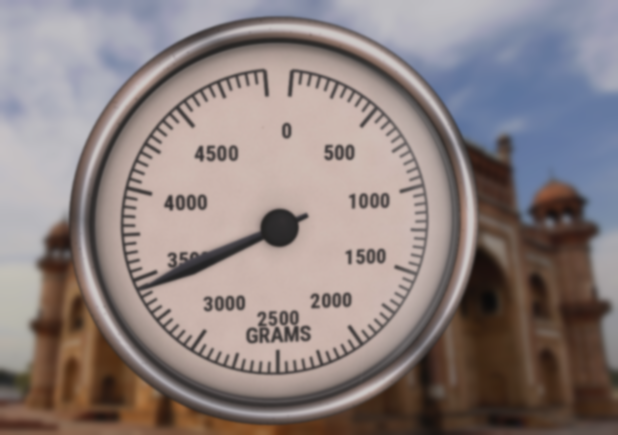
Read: 3450 g
